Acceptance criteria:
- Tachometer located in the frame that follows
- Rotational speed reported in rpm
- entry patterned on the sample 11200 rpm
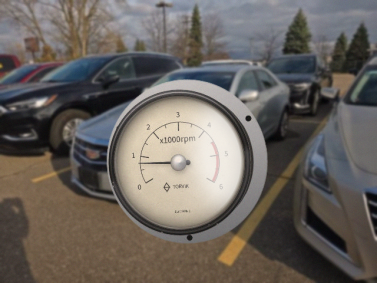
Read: 750 rpm
